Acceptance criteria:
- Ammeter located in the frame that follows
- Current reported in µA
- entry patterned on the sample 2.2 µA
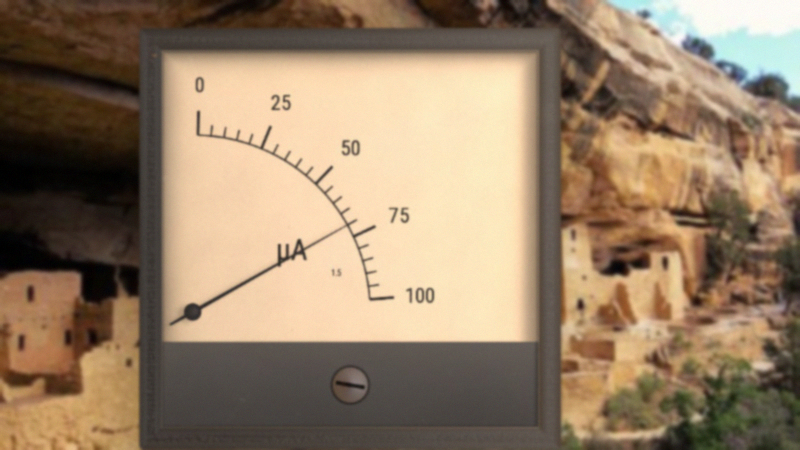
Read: 70 µA
